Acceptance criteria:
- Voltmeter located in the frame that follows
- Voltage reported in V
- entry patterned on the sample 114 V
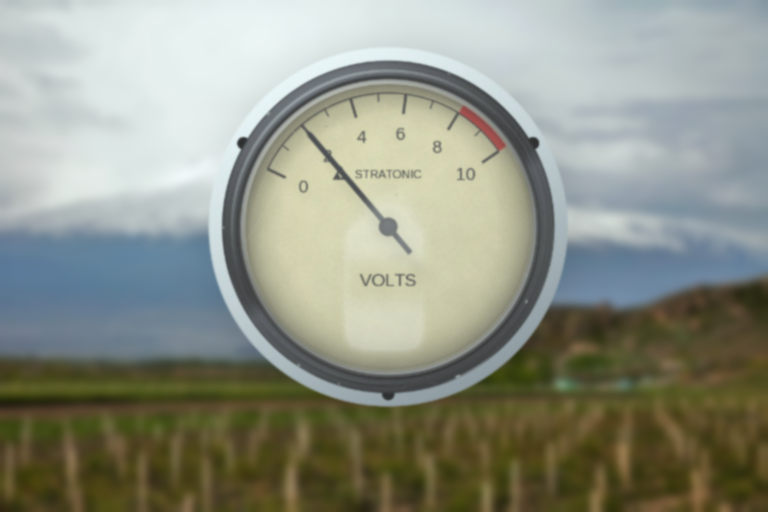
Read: 2 V
